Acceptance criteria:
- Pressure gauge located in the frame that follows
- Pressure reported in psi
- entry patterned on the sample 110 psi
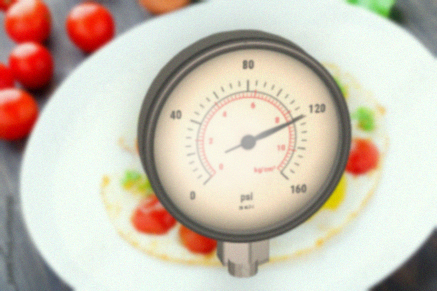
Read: 120 psi
